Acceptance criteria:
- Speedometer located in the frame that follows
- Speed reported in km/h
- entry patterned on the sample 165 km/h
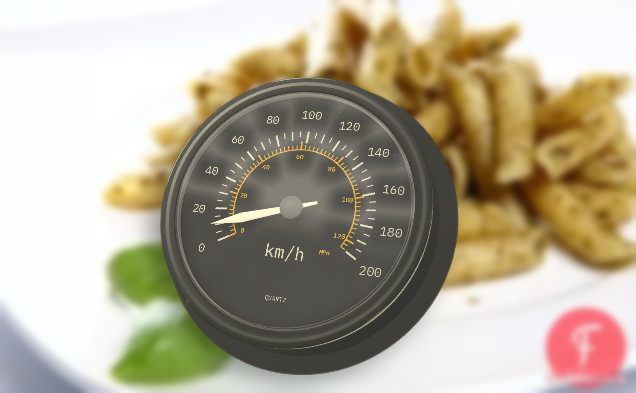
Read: 10 km/h
